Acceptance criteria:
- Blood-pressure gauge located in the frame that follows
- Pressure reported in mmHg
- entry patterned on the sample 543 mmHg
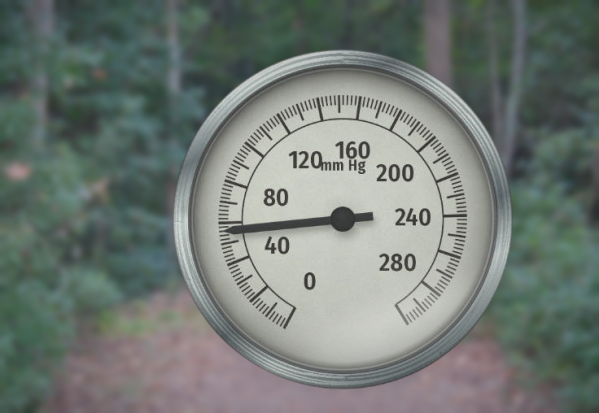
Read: 56 mmHg
